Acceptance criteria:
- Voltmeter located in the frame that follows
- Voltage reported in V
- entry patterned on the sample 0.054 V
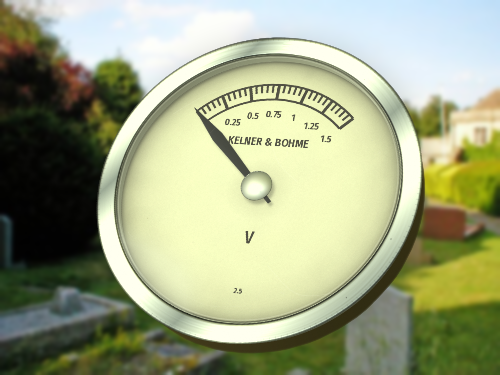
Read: 0 V
